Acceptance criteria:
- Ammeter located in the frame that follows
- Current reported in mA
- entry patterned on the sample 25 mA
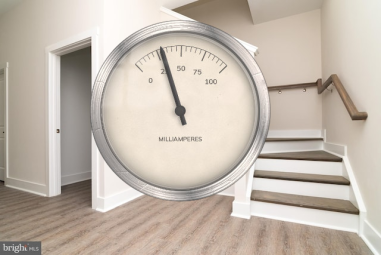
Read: 30 mA
